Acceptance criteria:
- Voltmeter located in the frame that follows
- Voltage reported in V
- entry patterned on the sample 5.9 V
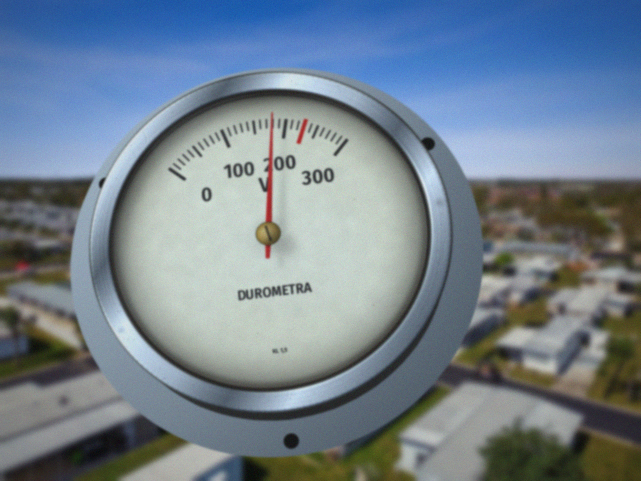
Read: 180 V
